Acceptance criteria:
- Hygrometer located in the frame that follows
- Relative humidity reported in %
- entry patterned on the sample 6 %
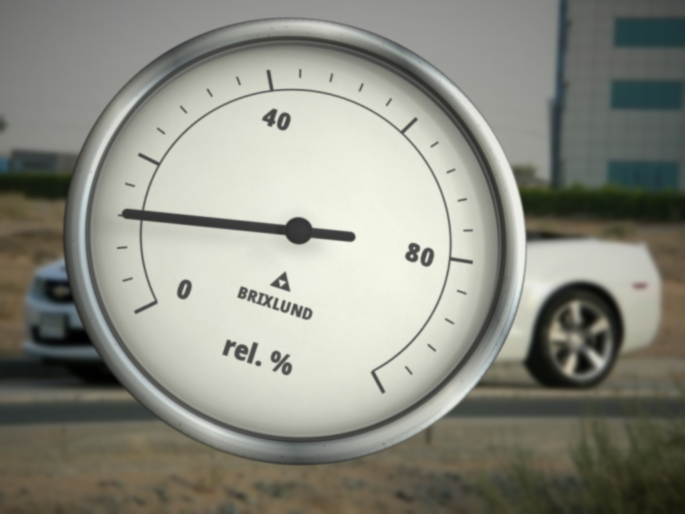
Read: 12 %
